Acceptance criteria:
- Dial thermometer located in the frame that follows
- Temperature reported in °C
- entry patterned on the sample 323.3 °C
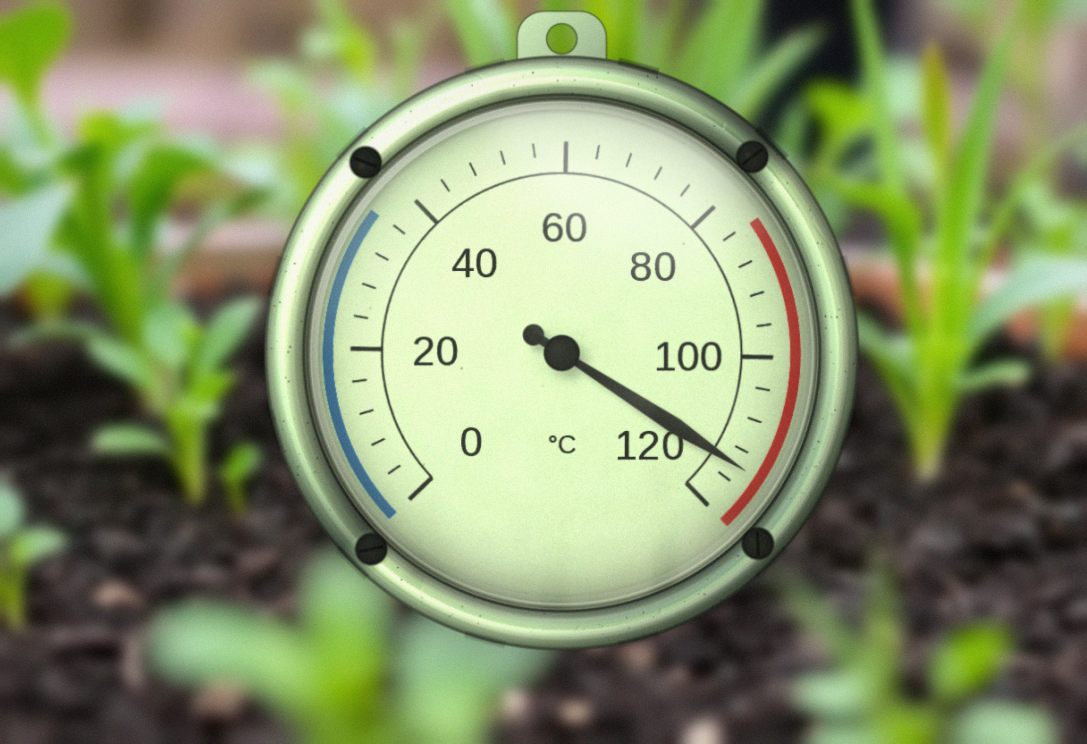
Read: 114 °C
